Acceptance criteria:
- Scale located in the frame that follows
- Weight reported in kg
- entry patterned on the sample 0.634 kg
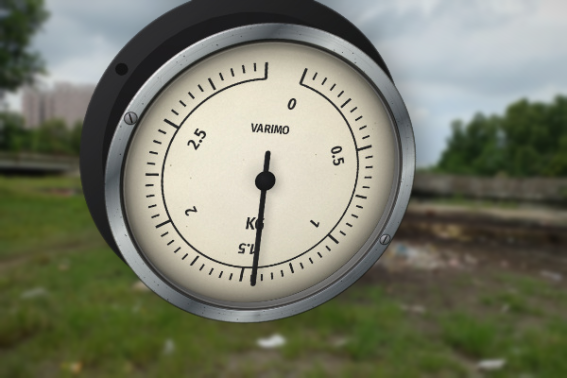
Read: 1.45 kg
